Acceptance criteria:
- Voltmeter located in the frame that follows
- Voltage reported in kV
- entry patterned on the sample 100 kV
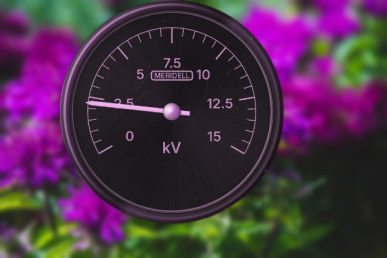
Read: 2.25 kV
